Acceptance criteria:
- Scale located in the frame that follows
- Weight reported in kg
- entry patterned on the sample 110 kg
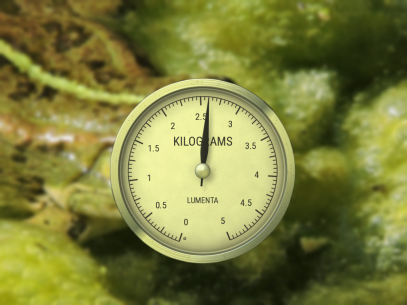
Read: 2.6 kg
